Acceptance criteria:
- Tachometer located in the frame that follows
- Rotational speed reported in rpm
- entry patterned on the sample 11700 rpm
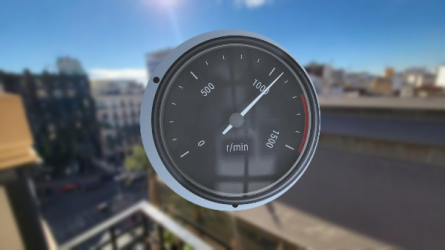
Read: 1050 rpm
